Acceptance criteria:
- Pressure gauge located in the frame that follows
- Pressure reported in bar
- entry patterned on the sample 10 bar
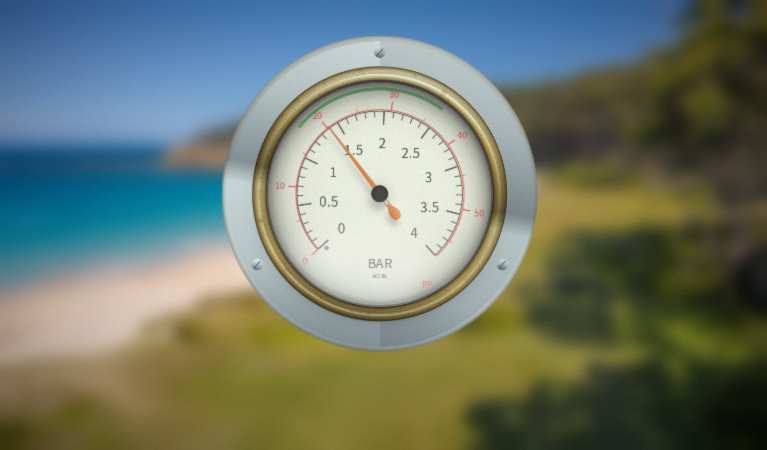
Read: 1.4 bar
